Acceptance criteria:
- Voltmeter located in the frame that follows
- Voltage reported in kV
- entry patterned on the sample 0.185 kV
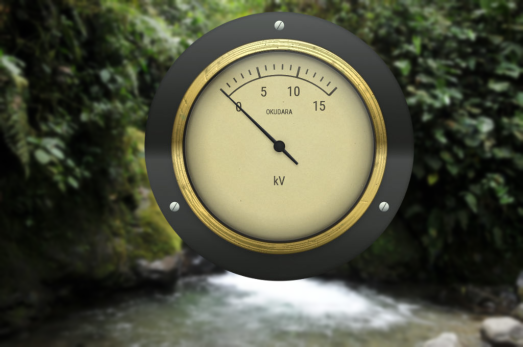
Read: 0 kV
